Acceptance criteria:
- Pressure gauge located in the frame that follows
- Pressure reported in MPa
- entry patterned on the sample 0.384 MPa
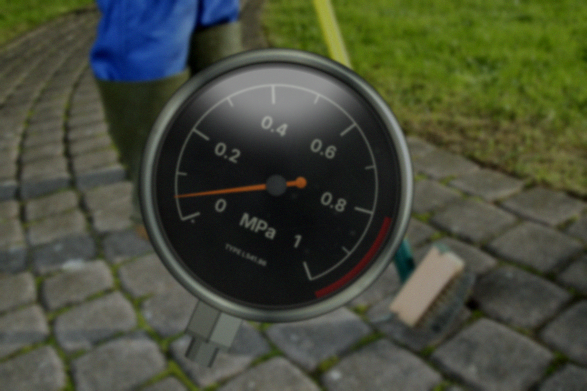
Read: 0.05 MPa
